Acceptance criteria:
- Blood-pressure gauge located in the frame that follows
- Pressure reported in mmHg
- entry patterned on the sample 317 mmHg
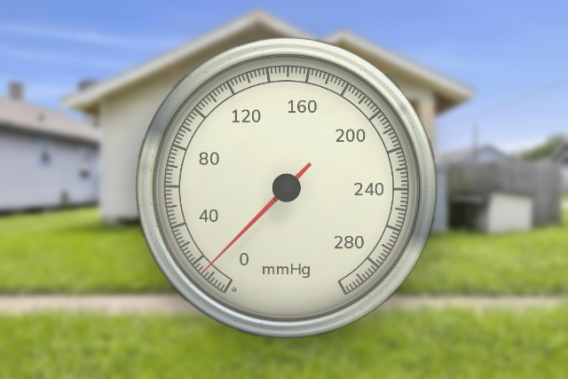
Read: 14 mmHg
